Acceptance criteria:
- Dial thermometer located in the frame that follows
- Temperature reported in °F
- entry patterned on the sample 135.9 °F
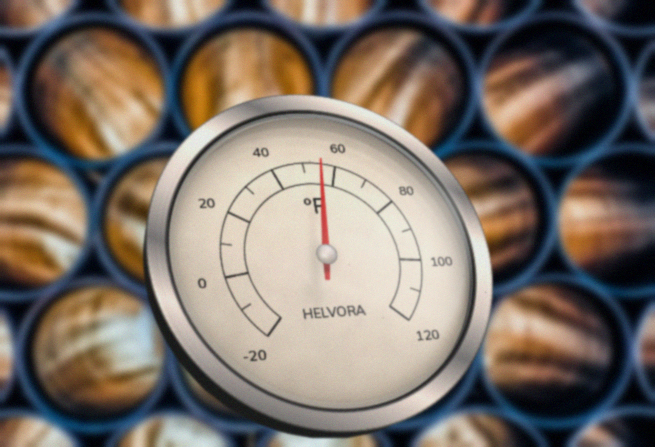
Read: 55 °F
